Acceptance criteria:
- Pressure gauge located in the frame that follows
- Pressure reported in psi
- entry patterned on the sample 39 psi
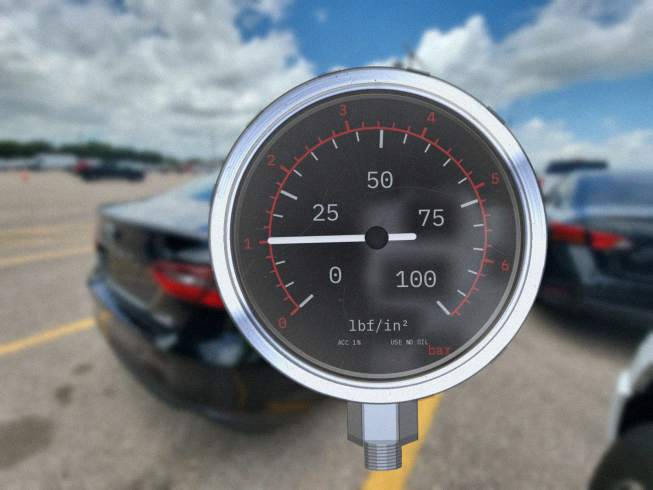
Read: 15 psi
